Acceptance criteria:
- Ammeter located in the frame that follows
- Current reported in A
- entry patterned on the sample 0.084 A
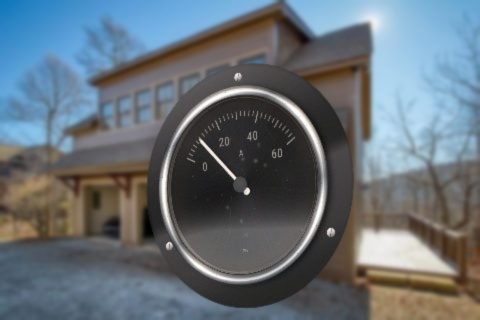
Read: 10 A
